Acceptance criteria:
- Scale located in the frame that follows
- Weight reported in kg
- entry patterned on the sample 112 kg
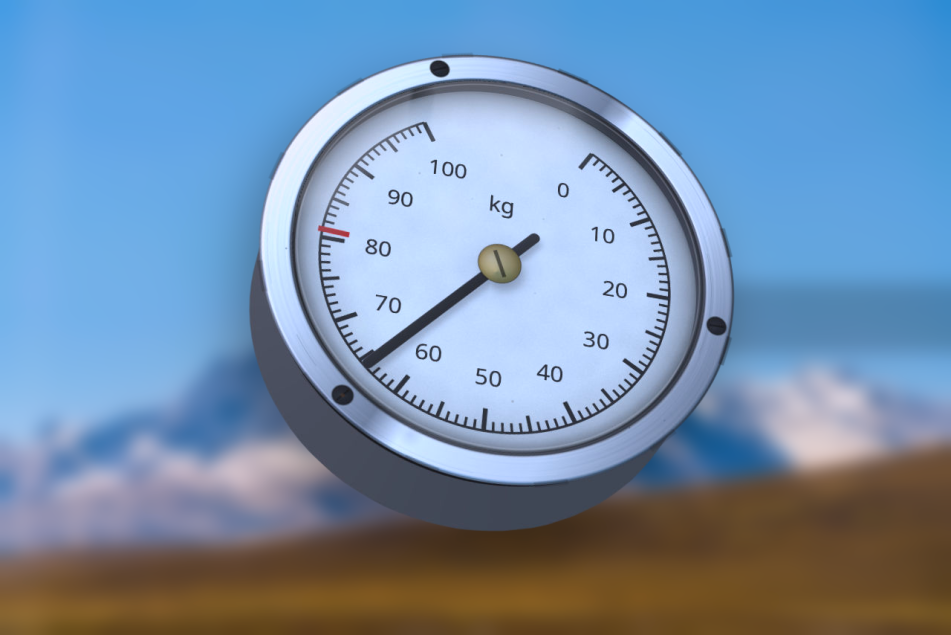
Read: 64 kg
